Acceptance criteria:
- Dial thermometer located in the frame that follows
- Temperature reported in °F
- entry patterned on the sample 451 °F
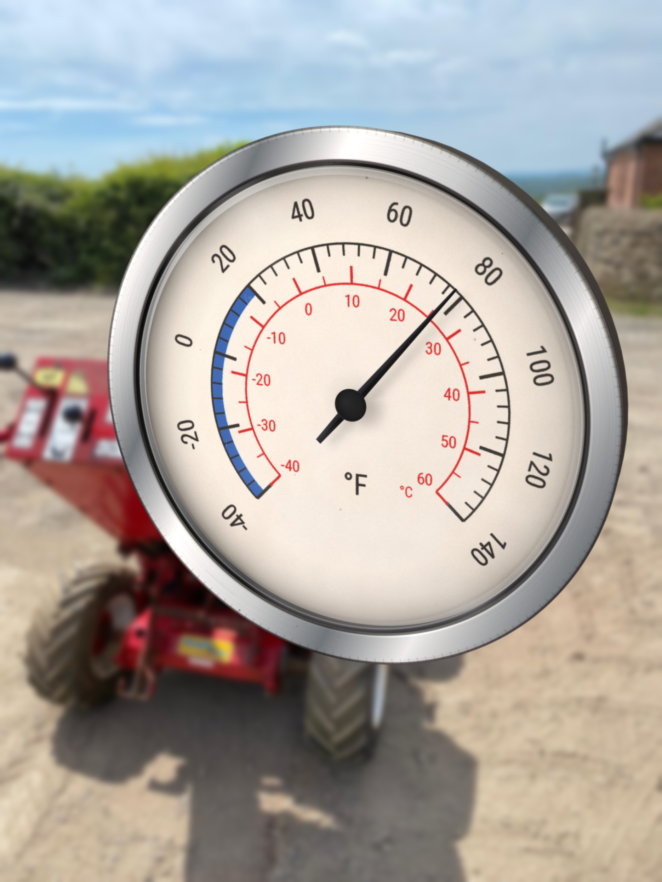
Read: 78 °F
